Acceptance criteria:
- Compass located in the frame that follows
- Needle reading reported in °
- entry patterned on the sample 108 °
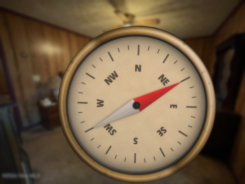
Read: 60 °
